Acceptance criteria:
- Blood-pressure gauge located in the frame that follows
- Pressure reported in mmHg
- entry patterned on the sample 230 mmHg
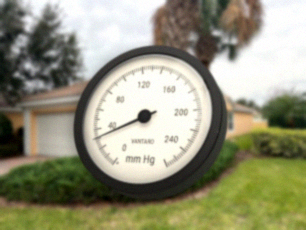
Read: 30 mmHg
